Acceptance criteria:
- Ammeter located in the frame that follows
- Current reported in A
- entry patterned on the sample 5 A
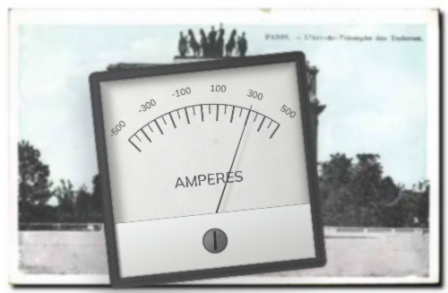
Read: 300 A
